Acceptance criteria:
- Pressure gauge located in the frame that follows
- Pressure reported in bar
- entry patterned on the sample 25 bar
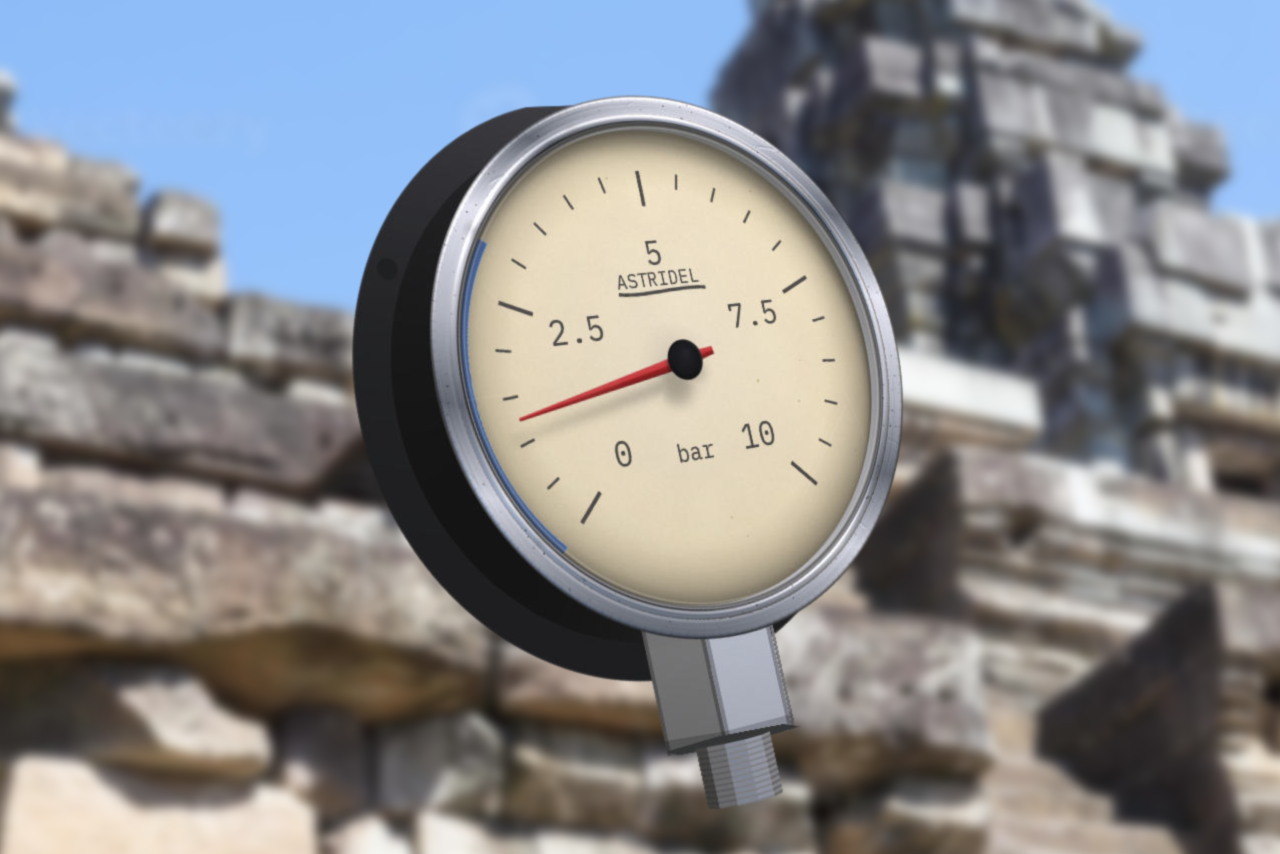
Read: 1.25 bar
